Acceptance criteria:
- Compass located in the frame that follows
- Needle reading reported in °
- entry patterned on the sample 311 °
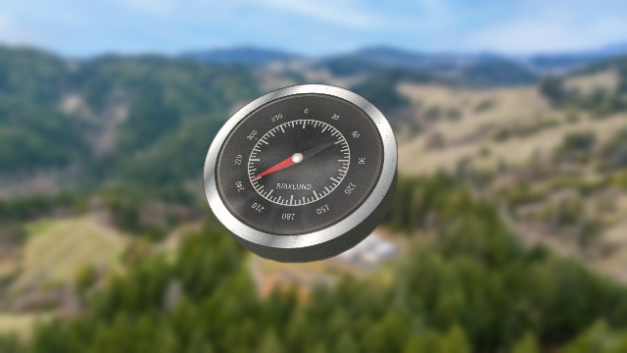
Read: 240 °
